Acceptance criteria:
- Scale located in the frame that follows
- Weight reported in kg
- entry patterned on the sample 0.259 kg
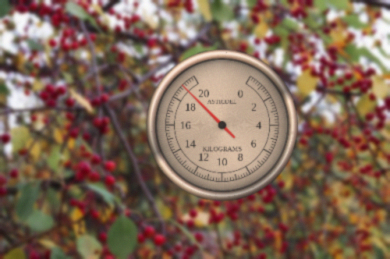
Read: 19 kg
